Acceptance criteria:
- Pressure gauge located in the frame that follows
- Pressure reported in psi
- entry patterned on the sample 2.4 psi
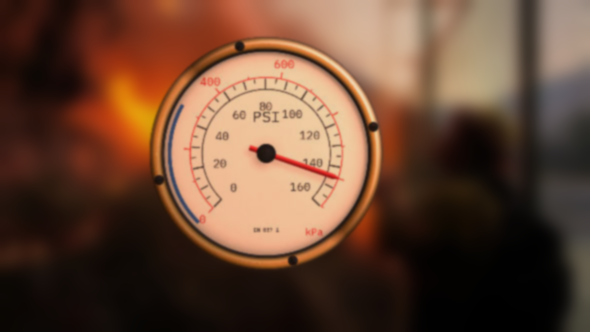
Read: 145 psi
